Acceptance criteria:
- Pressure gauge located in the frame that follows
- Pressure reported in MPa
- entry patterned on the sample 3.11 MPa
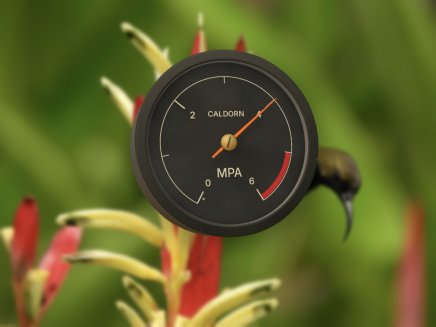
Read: 4 MPa
